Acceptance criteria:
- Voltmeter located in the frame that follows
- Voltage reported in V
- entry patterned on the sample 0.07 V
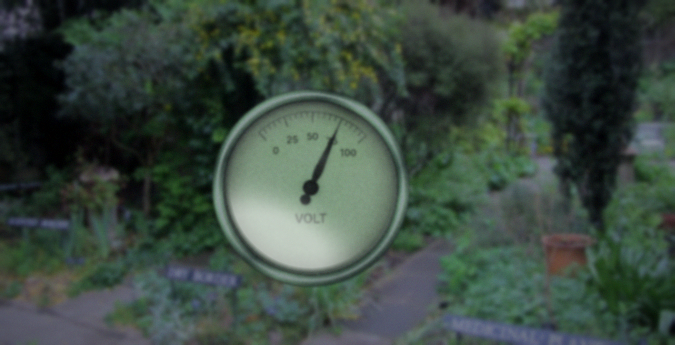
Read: 75 V
